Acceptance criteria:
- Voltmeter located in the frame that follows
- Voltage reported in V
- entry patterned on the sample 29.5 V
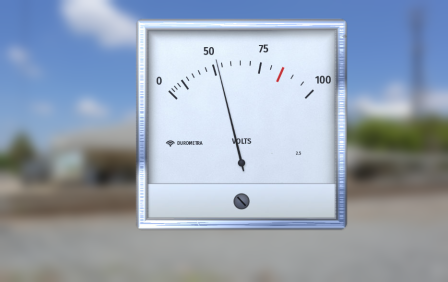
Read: 52.5 V
